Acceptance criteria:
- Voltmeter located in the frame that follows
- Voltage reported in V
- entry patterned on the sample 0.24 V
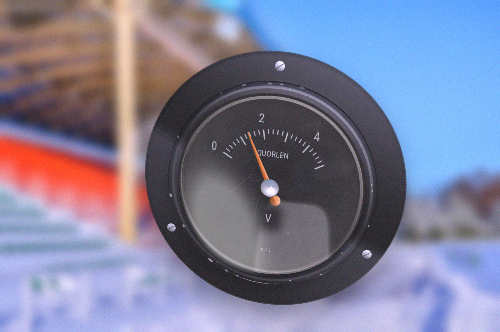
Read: 1.4 V
